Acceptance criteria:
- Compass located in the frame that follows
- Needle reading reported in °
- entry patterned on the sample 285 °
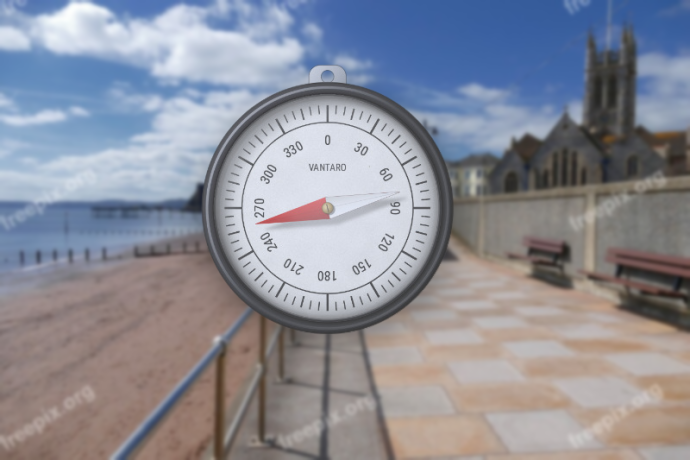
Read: 257.5 °
